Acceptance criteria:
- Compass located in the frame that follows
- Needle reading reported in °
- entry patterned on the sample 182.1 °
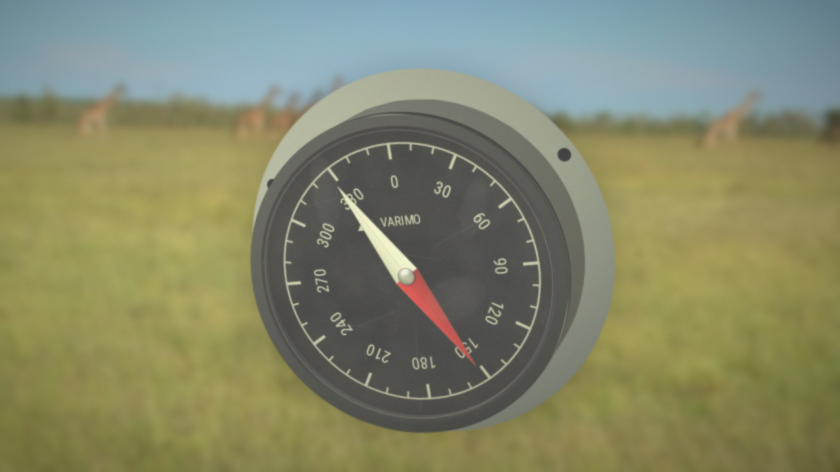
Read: 150 °
